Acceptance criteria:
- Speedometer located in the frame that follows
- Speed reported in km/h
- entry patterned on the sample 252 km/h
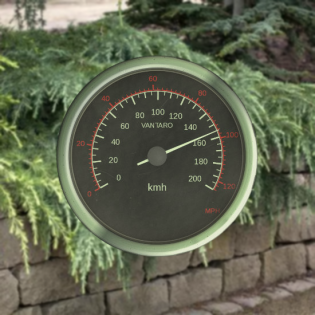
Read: 155 km/h
